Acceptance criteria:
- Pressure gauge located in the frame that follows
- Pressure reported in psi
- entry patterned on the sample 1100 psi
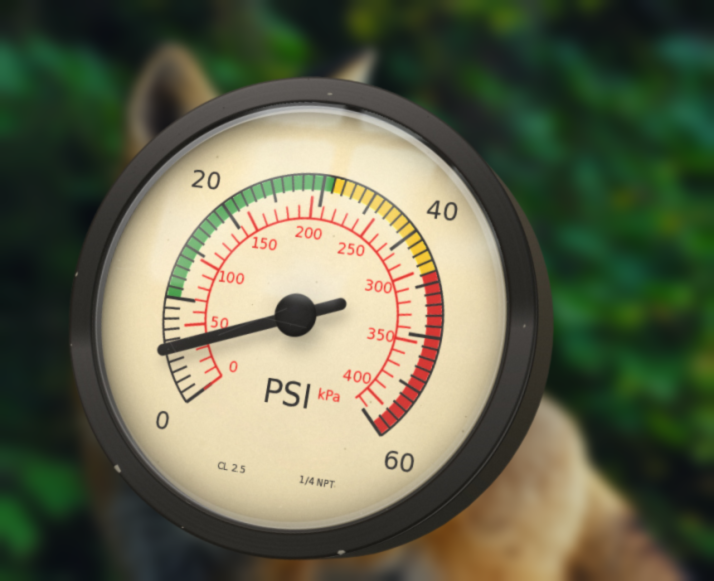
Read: 5 psi
